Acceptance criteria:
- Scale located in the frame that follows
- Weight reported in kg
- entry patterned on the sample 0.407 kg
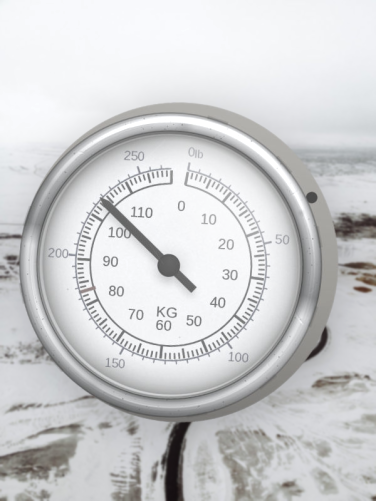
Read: 104 kg
